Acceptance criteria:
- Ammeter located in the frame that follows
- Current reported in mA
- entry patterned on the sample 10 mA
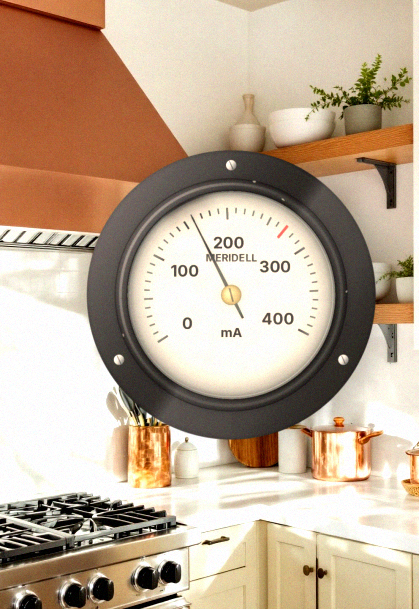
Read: 160 mA
